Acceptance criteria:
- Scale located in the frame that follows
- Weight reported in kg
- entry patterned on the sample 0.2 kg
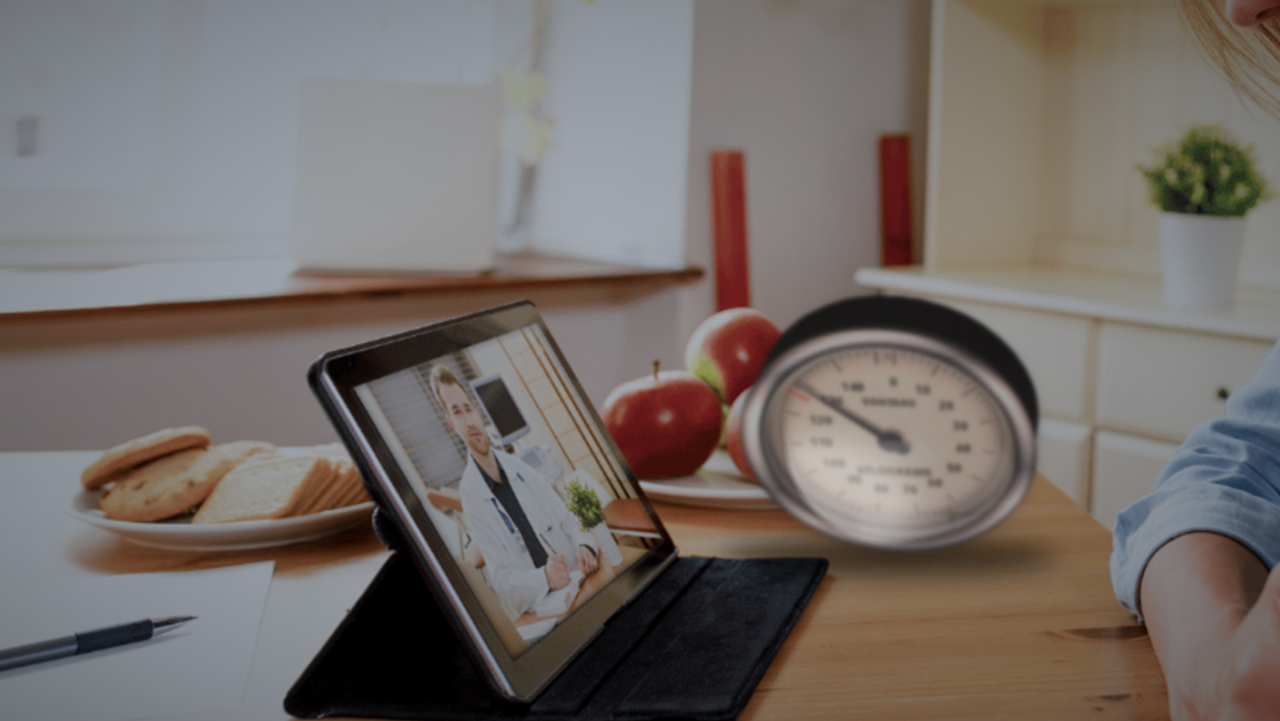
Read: 130 kg
